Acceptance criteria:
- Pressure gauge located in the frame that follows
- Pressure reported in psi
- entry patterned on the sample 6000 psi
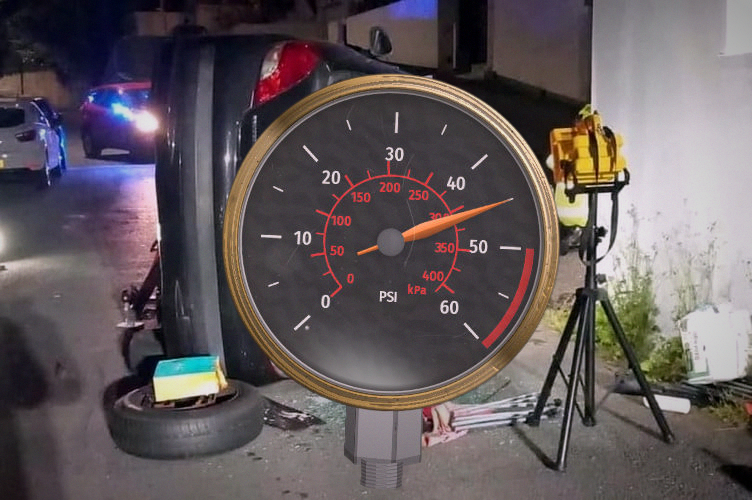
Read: 45 psi
